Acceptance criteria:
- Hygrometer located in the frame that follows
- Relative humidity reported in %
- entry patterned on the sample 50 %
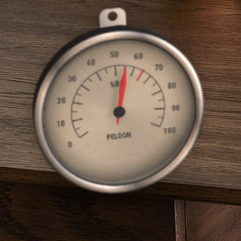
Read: 55 %
